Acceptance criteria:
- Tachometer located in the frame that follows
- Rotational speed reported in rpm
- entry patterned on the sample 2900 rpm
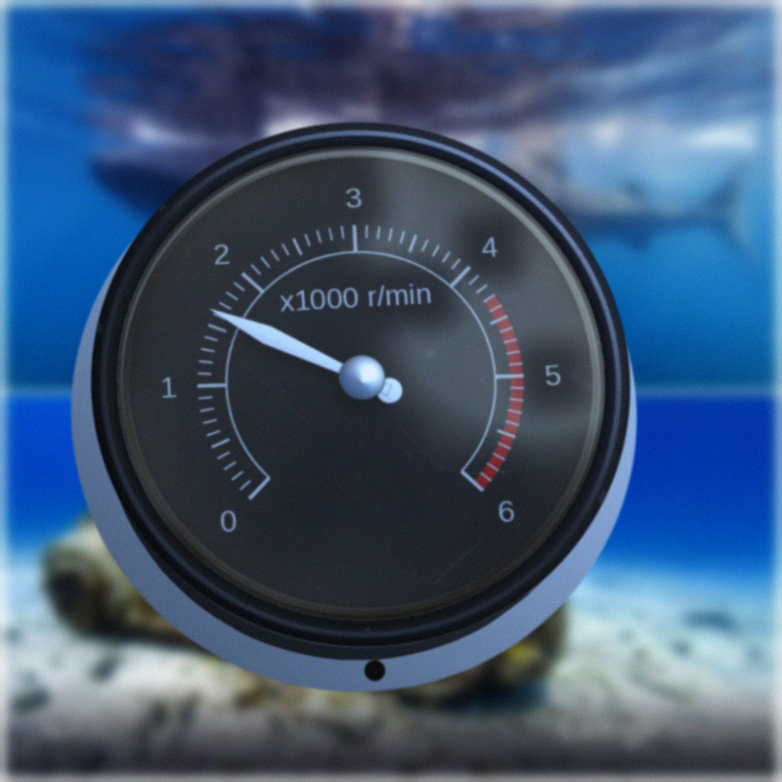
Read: 1600 rpm
